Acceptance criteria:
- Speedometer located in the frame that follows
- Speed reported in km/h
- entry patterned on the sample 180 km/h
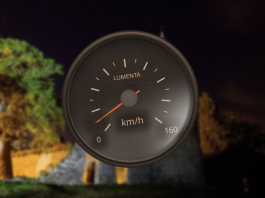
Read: 10 km/h
